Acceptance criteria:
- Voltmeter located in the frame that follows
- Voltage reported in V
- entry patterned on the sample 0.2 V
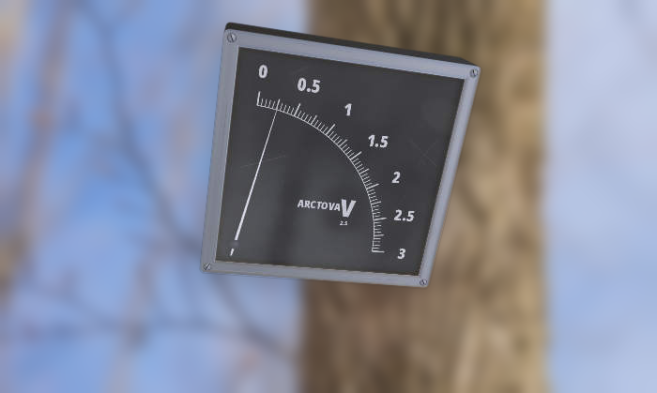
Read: 0.25 V
